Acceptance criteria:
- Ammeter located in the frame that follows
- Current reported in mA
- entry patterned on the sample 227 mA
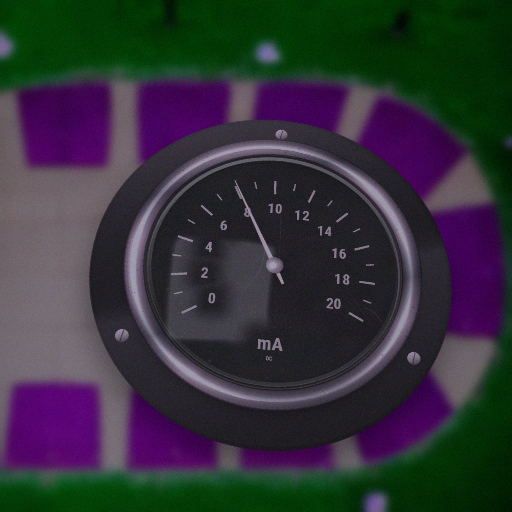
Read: 8 mA
